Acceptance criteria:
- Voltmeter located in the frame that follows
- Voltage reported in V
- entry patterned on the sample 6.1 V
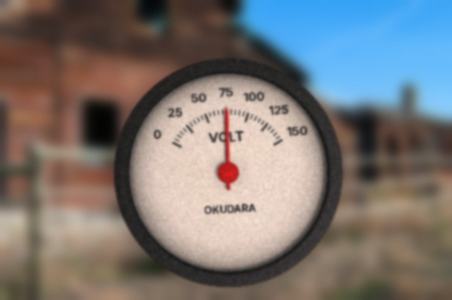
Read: 75 V
